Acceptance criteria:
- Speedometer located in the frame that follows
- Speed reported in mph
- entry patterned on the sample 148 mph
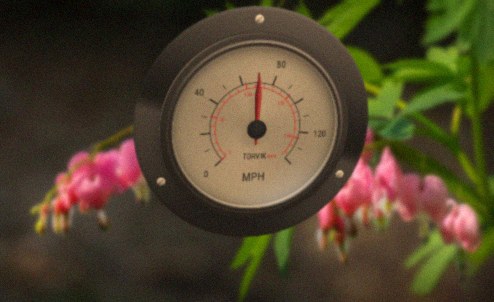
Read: 70 mph
